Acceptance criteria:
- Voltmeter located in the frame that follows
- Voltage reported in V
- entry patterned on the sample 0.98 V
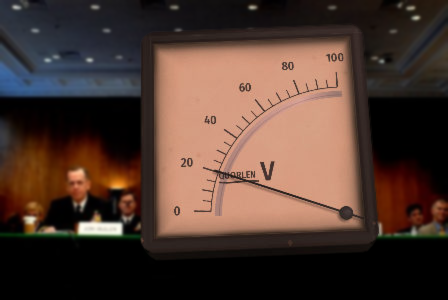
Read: 20 V
